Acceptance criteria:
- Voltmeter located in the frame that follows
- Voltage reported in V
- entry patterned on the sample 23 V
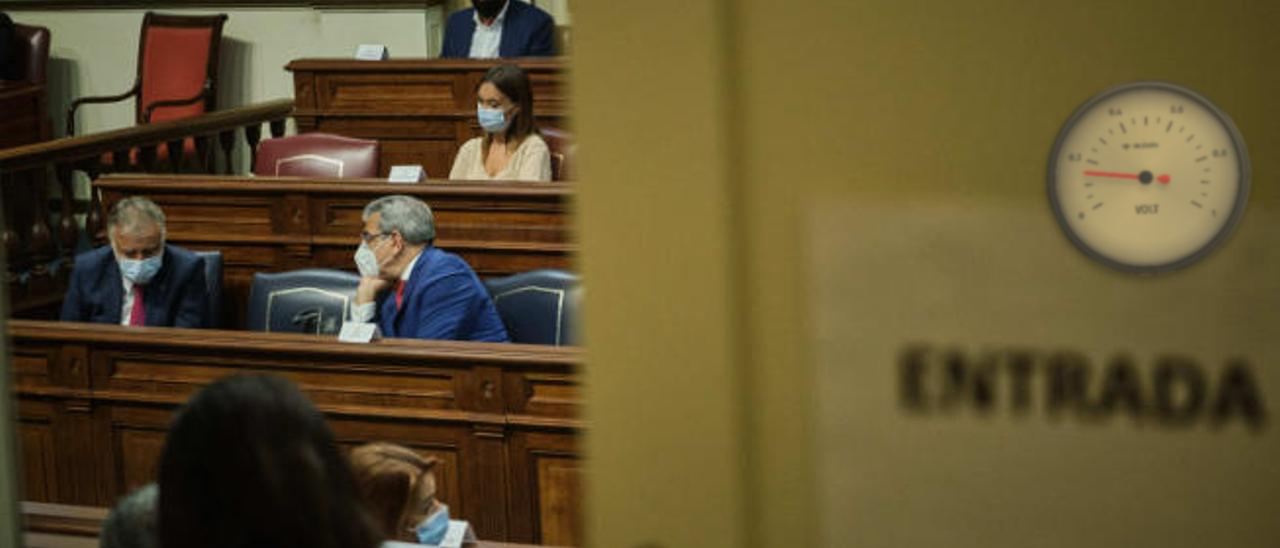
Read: 0.15 V
